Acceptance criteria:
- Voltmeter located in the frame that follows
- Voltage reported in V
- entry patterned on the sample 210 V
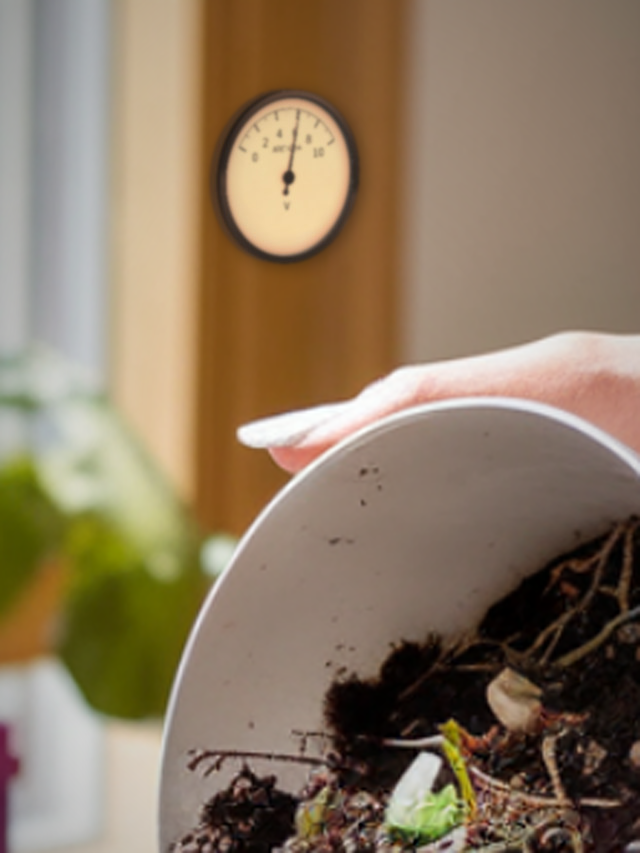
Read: 6 V
